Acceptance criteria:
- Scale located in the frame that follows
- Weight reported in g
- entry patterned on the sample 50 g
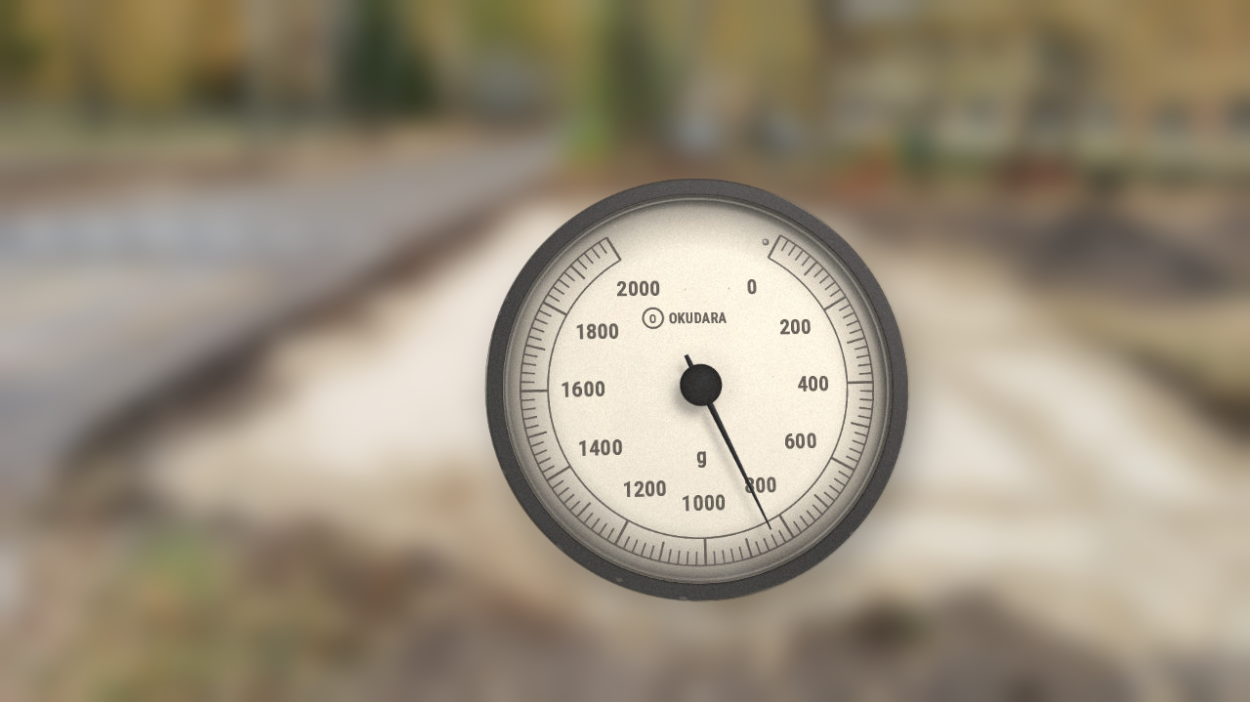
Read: 840 g
